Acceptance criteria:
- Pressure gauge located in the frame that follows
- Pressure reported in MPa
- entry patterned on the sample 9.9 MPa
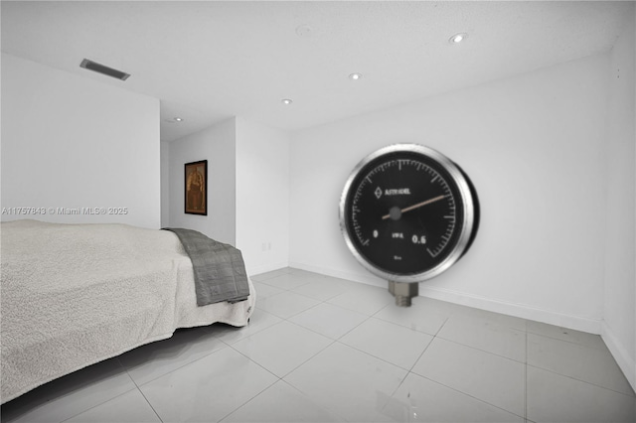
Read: 0.45 MPa
